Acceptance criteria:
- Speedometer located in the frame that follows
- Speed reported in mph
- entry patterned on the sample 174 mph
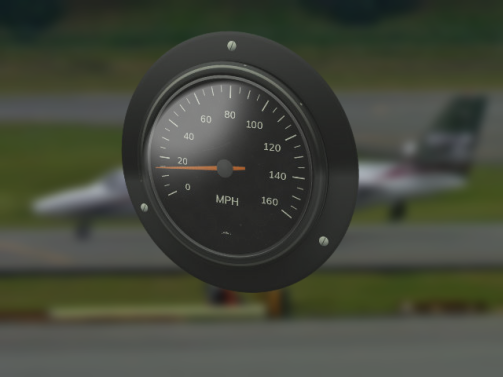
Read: 15 mph
